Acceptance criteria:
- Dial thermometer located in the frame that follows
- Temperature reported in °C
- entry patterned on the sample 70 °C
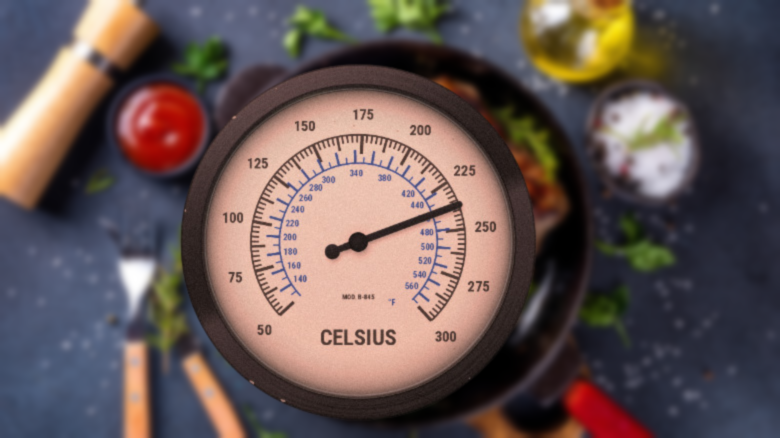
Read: 237.5 °C
